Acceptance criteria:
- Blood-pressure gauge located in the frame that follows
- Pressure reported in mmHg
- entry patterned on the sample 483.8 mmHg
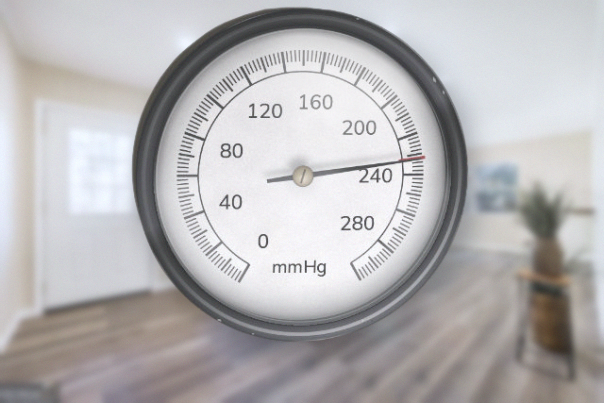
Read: 232 mmHg
